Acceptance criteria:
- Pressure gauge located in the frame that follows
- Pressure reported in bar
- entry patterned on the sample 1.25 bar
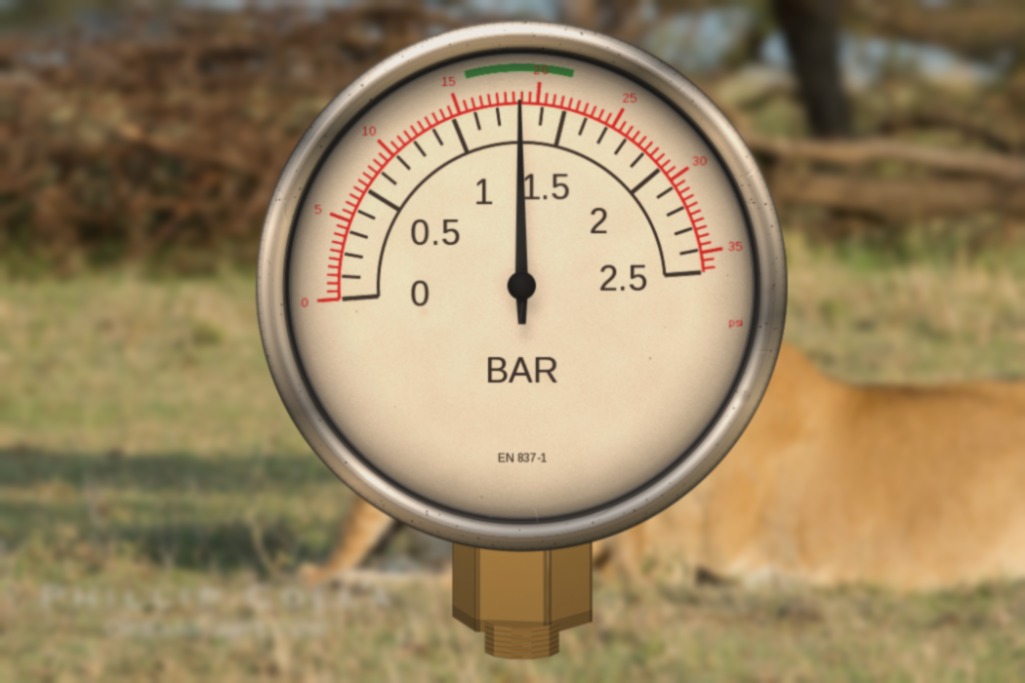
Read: 1.3 bar
